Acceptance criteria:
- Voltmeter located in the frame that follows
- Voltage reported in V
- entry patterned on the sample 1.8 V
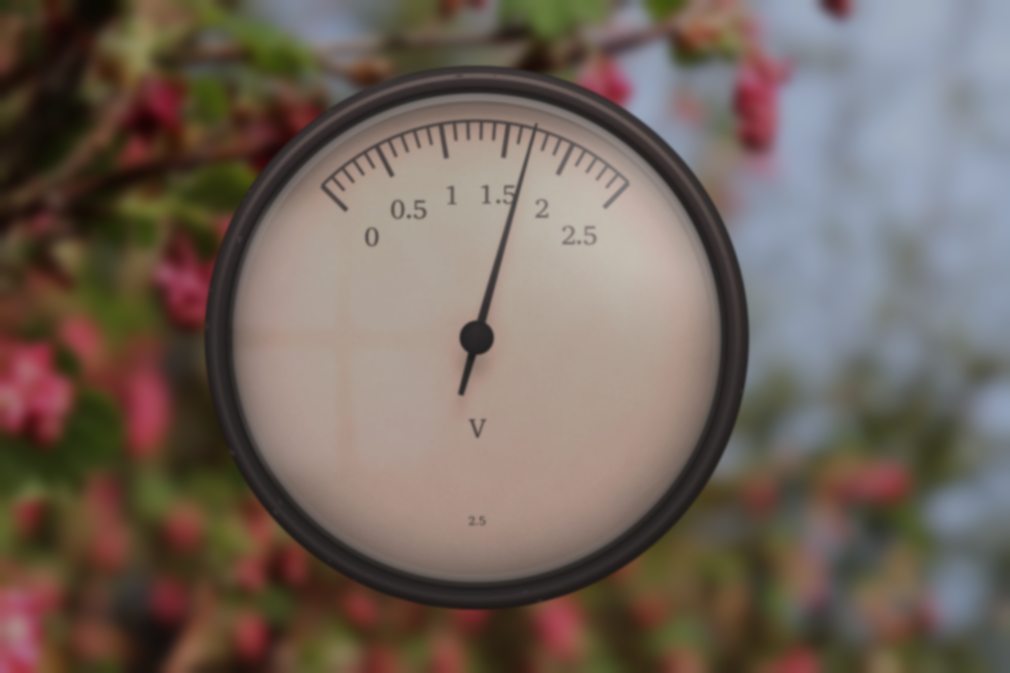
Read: 1.7 V
